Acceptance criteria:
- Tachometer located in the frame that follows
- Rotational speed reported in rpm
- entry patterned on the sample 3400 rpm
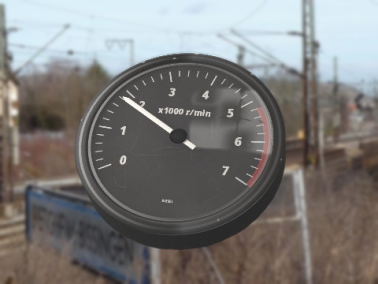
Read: 1800 rpm
